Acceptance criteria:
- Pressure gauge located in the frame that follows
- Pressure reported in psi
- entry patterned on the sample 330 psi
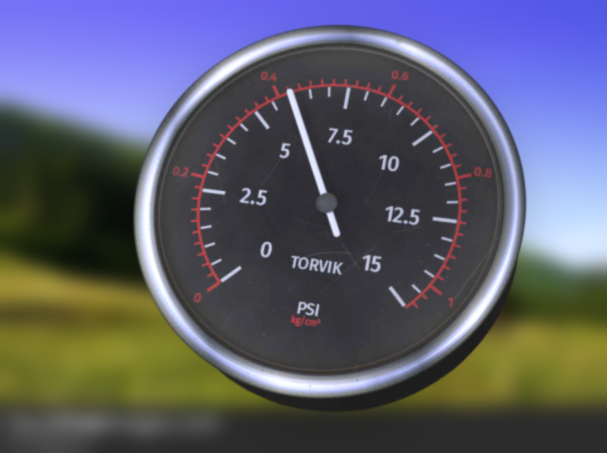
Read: 6 psi
